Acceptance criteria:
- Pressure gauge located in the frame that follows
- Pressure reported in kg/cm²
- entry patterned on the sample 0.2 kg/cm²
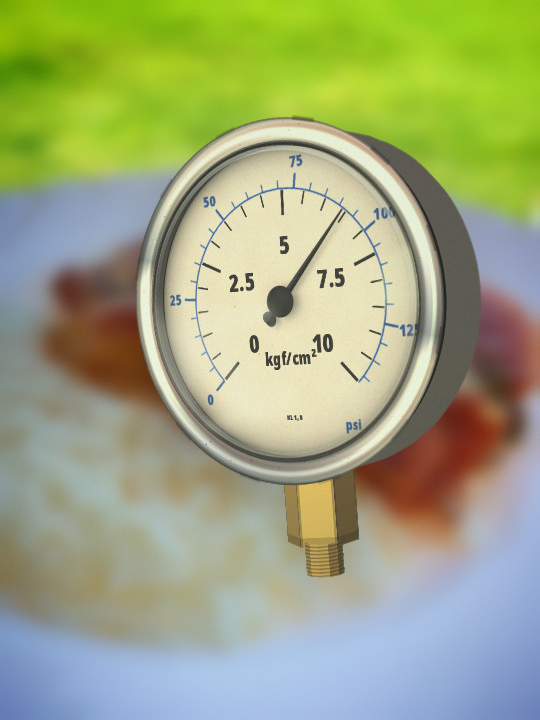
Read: 6.5 kg/cm²
